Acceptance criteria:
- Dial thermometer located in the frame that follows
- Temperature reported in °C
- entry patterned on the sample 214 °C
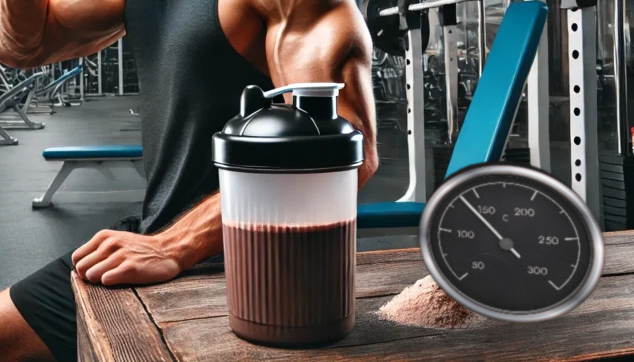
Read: 137.5 °C
